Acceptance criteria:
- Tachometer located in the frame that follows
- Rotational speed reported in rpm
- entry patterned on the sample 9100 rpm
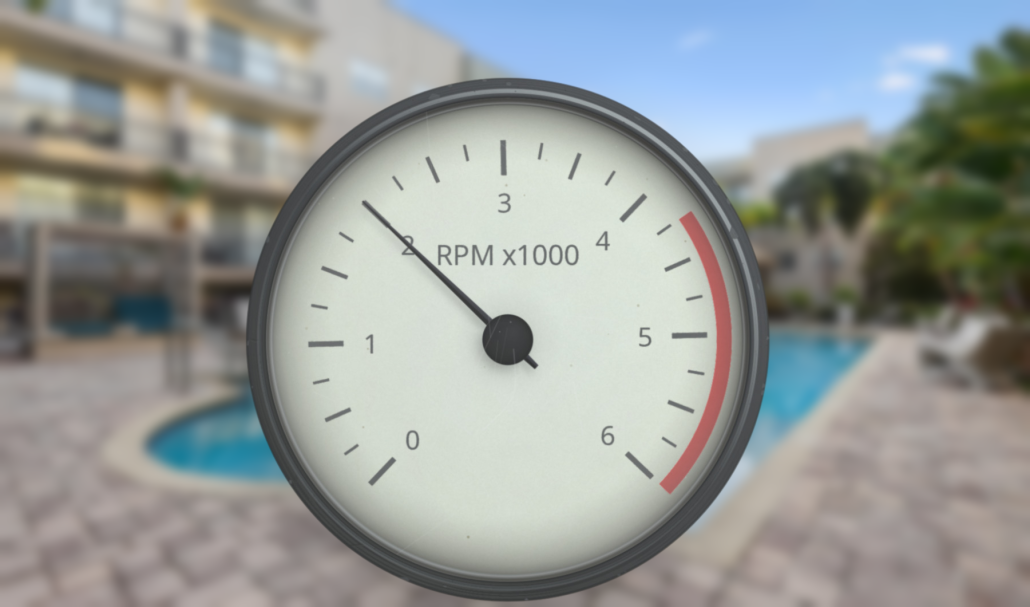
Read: 2000 rpm
